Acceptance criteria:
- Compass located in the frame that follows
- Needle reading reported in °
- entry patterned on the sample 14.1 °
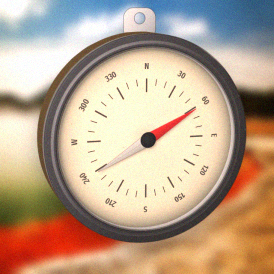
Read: 60 °
